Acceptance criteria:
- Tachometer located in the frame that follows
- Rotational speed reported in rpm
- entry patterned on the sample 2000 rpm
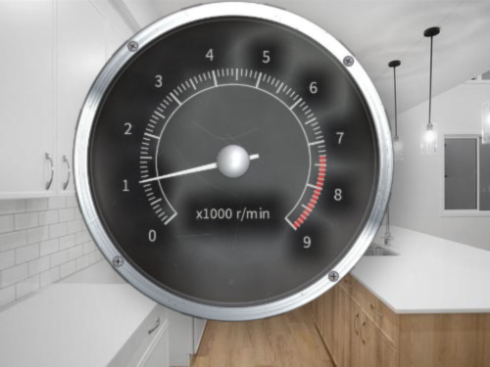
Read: 1000 rpm
